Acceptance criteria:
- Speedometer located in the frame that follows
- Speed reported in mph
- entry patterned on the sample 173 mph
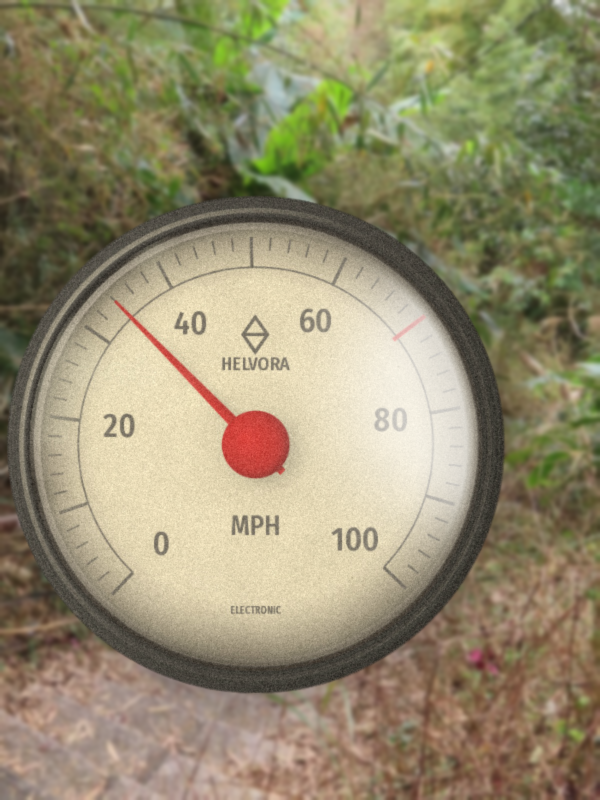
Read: 34 mph
